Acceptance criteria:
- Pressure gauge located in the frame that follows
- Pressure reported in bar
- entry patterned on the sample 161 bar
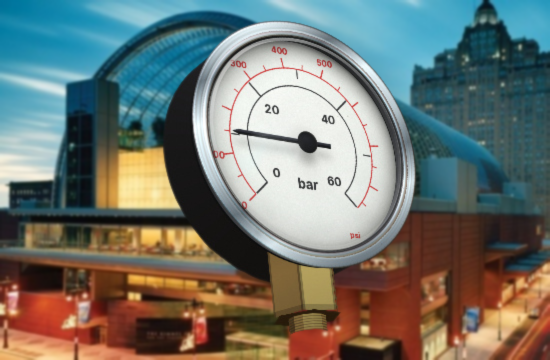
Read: 10 bar
